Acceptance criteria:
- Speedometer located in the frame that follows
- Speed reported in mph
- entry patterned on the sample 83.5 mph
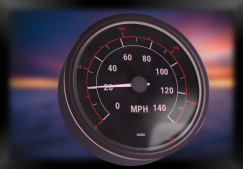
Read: 20 mph
